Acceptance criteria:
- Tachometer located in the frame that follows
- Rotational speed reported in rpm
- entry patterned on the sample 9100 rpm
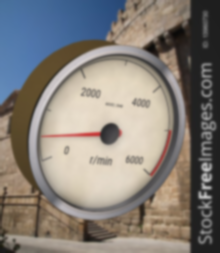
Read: 500 rpm
